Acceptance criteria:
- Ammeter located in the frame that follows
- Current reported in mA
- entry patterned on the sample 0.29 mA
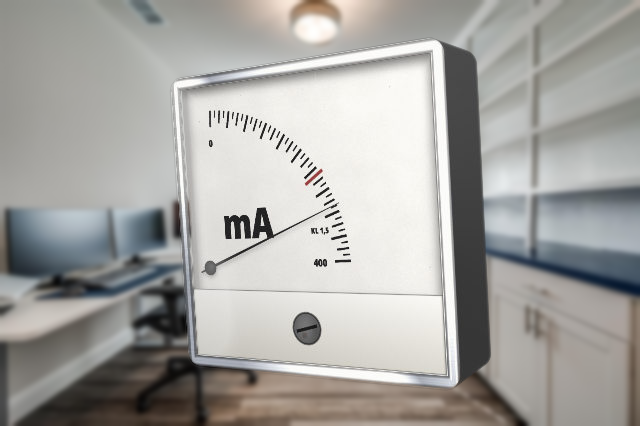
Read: 310 mA
